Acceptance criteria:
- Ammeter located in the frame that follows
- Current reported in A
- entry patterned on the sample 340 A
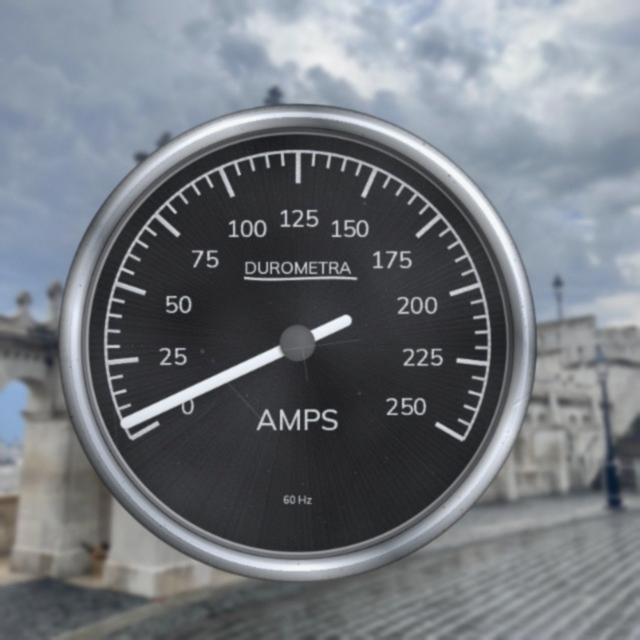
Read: 5 A
